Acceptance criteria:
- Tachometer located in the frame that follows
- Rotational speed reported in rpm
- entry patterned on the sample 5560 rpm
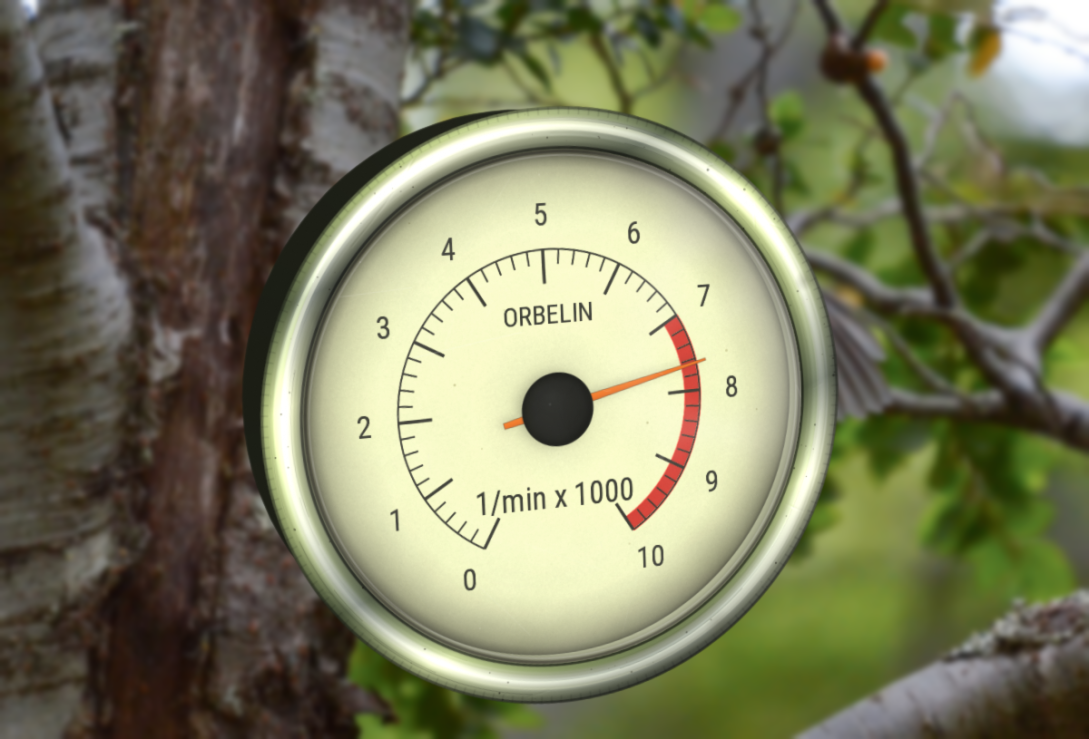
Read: 7600 rpm
